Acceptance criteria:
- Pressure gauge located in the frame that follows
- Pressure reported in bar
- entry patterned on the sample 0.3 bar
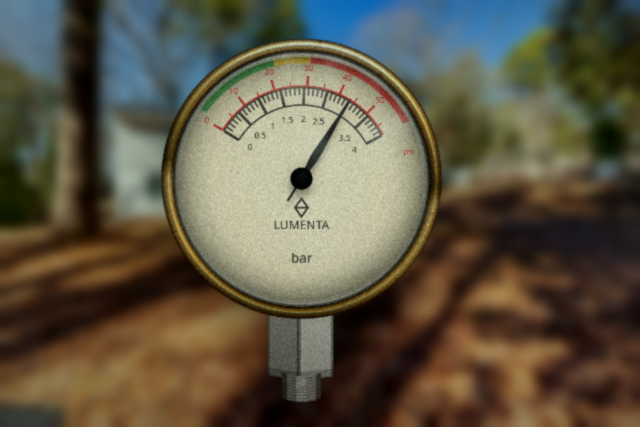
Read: 3 bar
